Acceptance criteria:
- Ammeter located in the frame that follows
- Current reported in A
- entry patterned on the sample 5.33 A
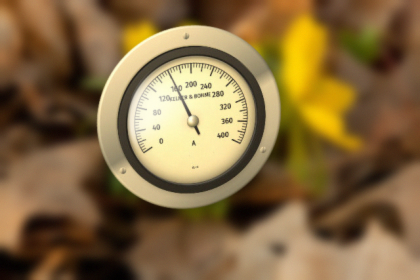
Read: 160 A
